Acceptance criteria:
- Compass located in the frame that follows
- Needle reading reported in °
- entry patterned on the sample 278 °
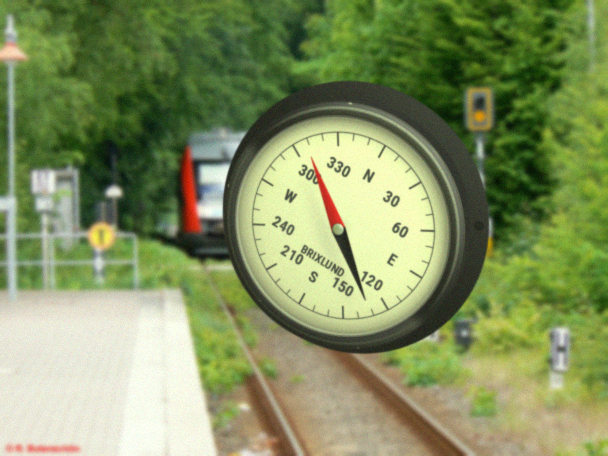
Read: 310 °
